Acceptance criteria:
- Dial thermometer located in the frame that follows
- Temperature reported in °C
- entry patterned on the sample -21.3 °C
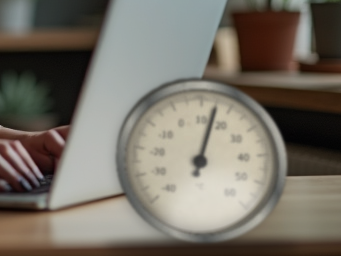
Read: 15 °C
